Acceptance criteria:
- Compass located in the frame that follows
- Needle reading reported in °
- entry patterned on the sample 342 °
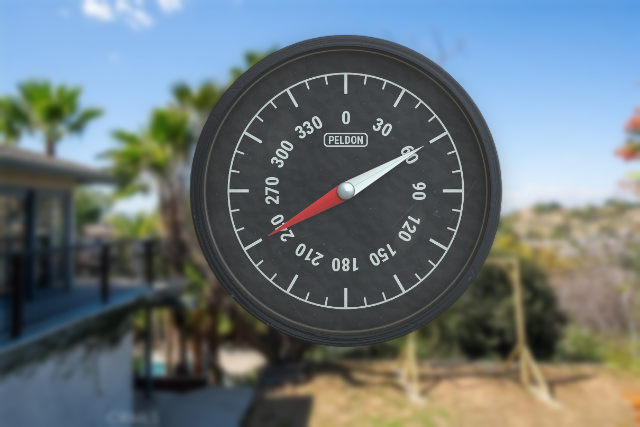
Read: 240 °
